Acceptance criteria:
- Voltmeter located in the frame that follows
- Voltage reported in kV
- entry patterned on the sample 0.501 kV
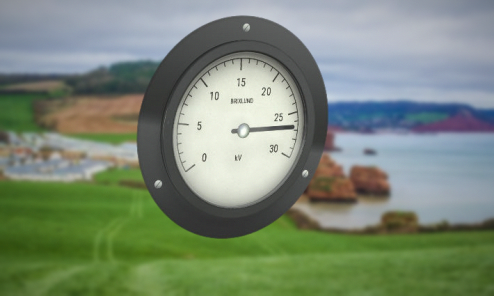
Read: 26.5 kV
